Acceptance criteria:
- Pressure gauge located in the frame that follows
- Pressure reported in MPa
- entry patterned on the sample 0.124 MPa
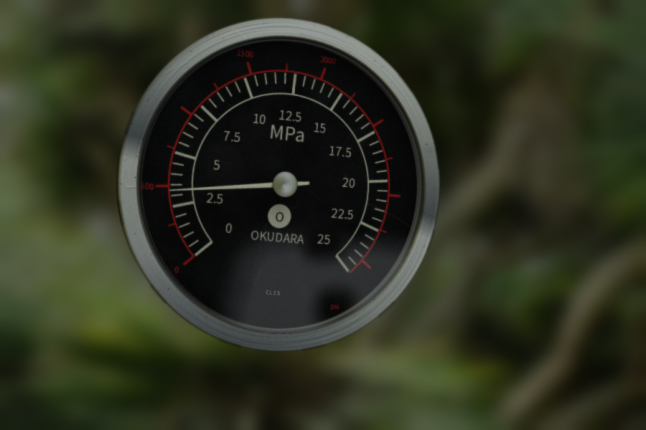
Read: 3.25 MPa
